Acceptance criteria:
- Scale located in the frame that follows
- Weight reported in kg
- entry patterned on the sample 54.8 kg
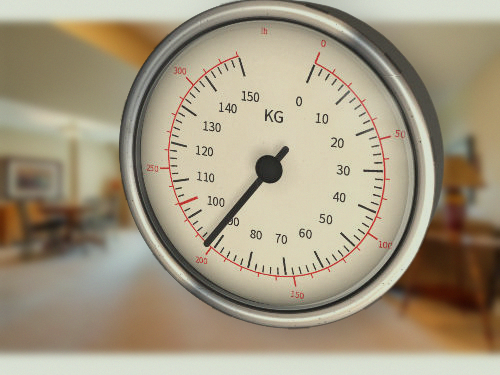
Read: 92 kg
